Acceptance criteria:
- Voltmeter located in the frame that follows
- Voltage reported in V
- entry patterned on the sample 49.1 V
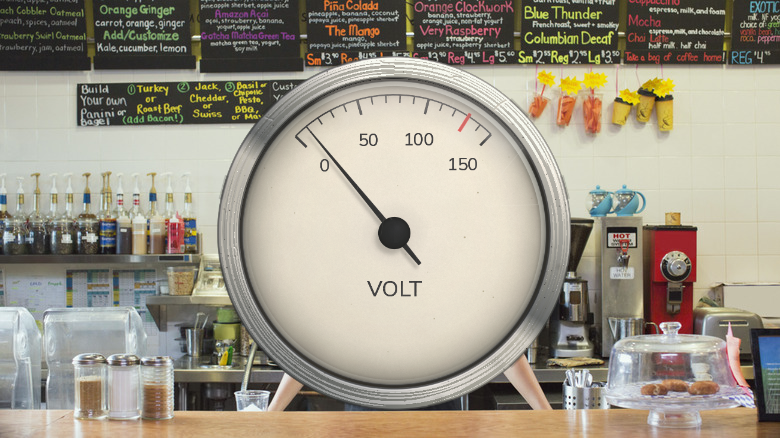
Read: 10 V
